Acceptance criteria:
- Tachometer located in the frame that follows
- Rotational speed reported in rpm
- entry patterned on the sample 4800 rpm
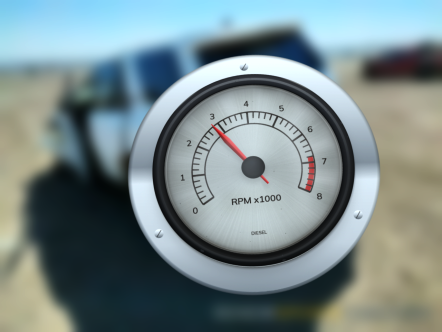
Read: 2800 rpm
